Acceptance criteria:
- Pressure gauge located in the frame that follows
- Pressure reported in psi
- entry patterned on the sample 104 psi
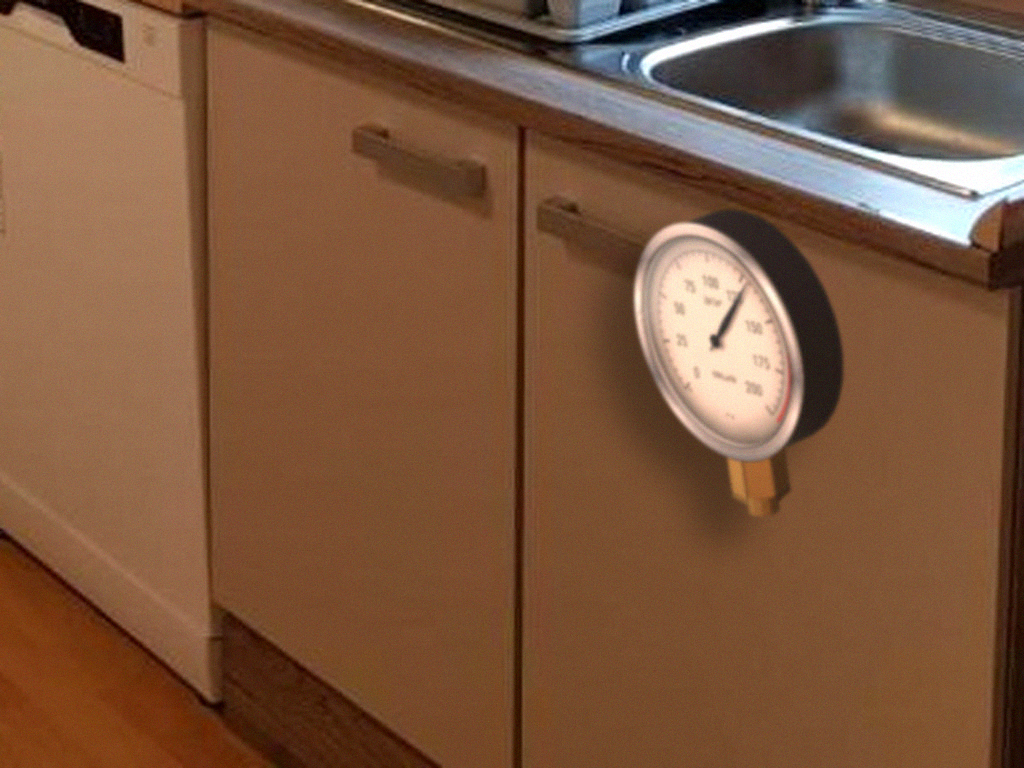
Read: 130 psi
